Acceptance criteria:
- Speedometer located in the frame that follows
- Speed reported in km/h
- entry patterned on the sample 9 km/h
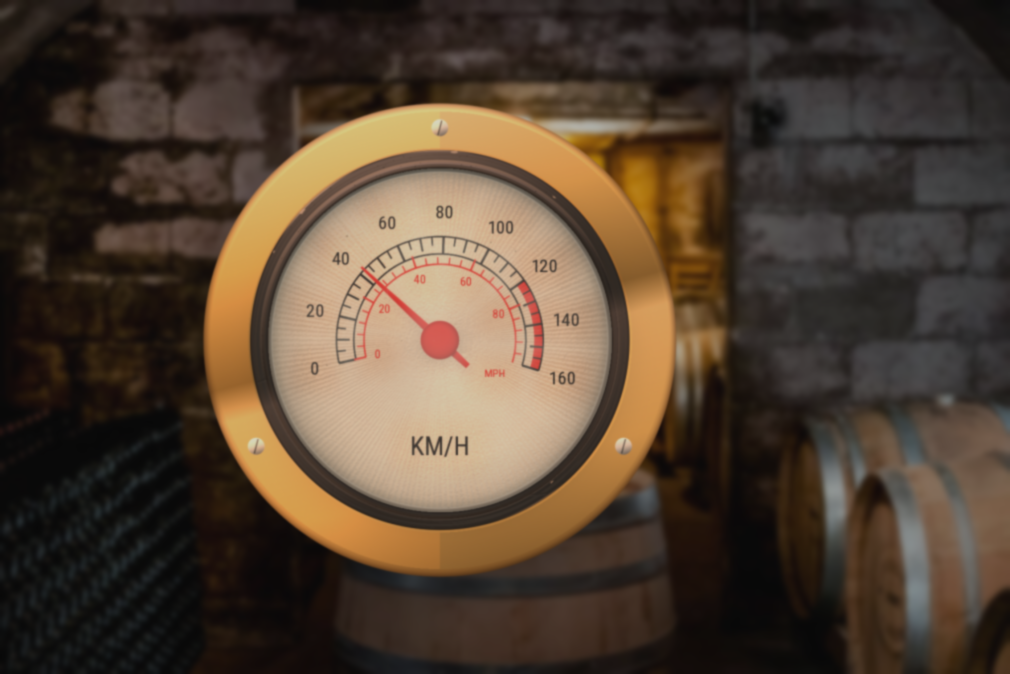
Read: 42.5 km/h
